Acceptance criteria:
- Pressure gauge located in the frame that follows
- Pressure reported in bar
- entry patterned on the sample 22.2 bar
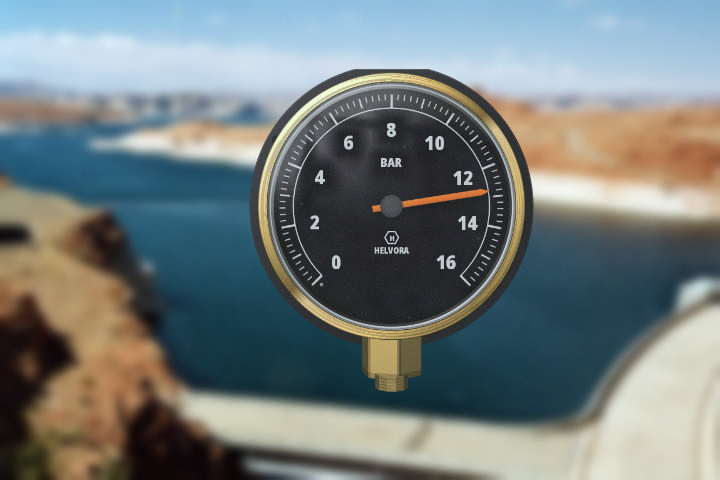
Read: 12.8 bar
